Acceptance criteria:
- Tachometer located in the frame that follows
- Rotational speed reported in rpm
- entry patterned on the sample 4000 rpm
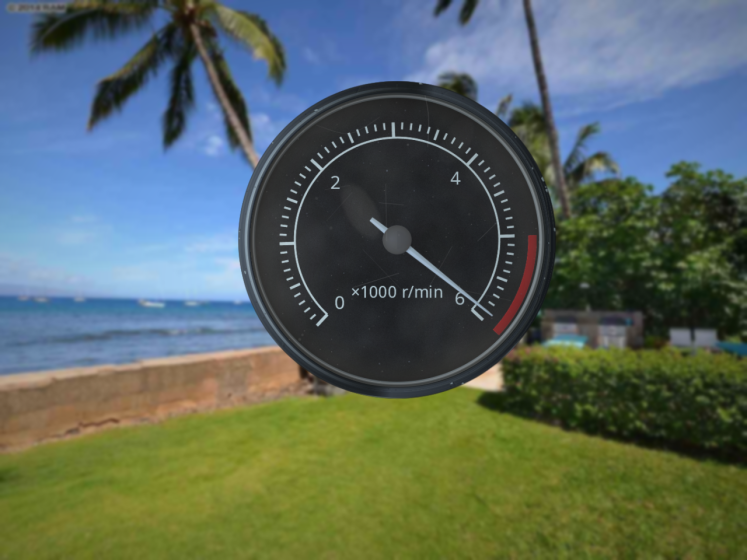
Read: 5900 rpm
